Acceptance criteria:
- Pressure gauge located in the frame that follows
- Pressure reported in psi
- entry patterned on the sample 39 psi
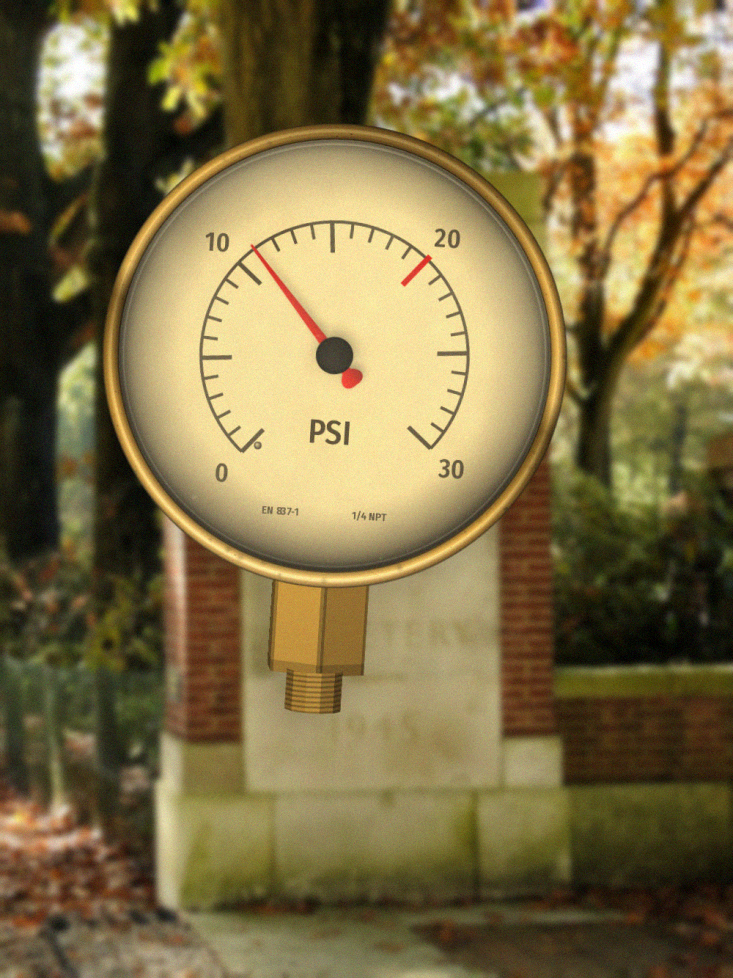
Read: 11 psi
